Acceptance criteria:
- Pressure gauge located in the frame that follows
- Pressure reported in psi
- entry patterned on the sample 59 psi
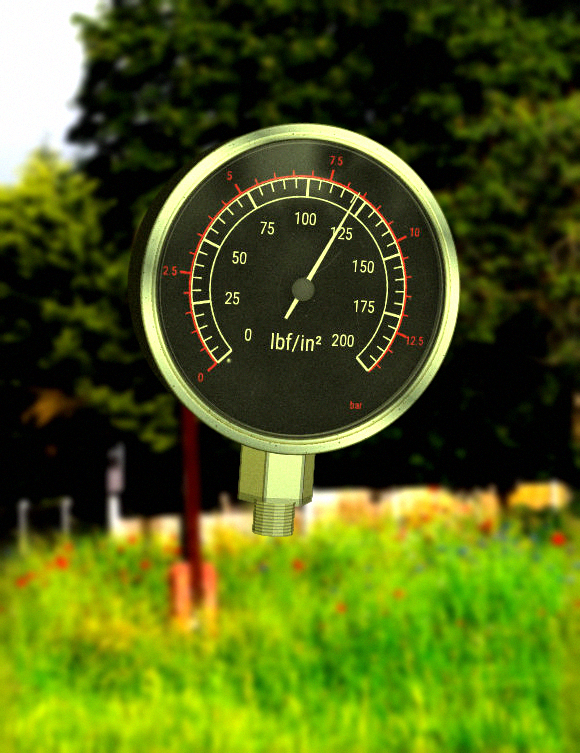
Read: 120 psi
